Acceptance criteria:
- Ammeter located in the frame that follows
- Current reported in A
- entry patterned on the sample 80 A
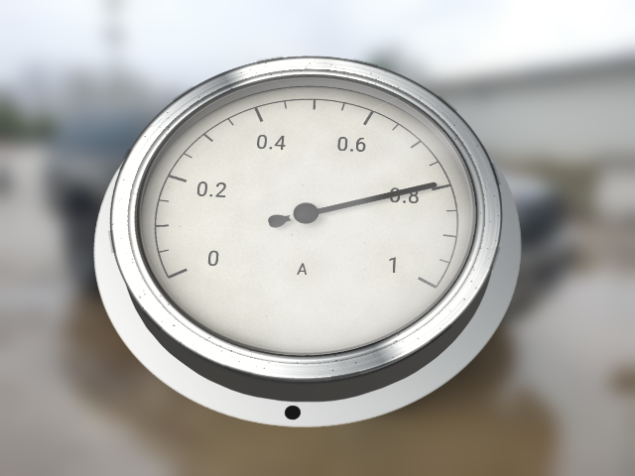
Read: 0.8 A
